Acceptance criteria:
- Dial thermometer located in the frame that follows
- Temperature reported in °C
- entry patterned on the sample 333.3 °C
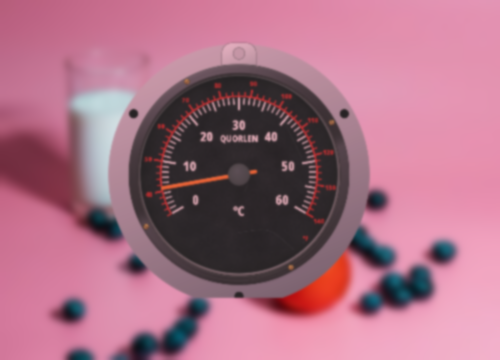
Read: 5 °C
